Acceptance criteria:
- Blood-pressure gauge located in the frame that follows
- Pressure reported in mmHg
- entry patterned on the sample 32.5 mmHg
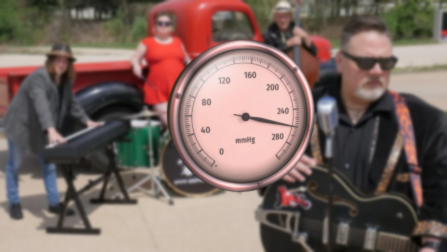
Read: 260 mmHg
